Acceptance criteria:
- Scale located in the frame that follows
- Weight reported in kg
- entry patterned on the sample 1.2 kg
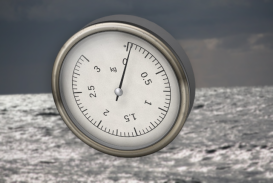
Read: 0.05 kg
